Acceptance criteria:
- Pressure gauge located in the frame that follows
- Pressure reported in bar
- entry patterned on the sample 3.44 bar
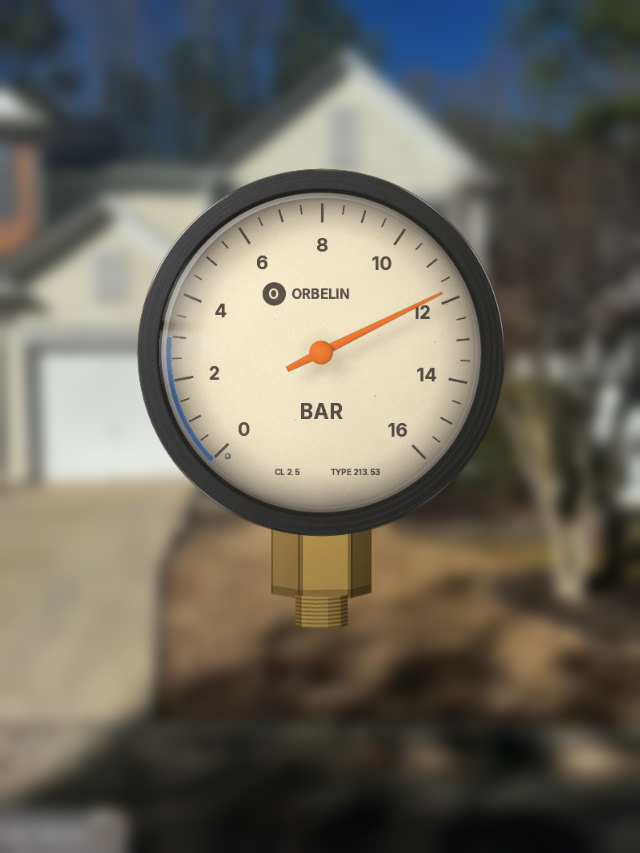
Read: 11.75 bar
